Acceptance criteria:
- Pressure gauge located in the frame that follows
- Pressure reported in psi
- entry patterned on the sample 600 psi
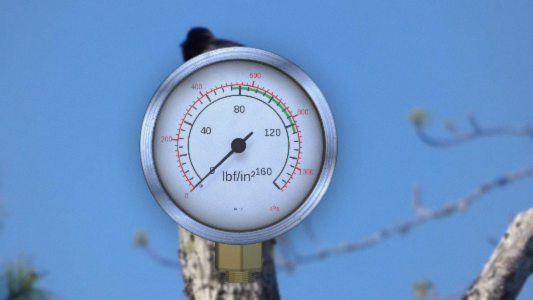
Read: 0 psi
